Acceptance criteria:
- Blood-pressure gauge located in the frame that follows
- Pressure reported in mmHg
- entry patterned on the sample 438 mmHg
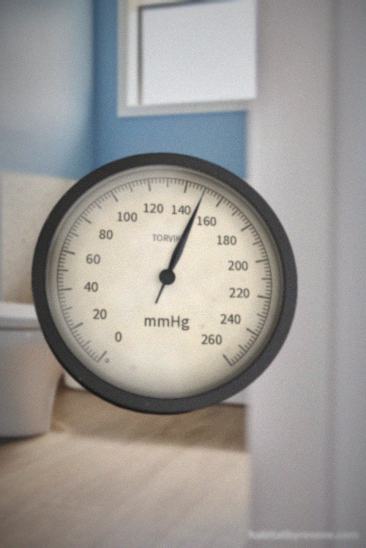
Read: 150 mmHg
